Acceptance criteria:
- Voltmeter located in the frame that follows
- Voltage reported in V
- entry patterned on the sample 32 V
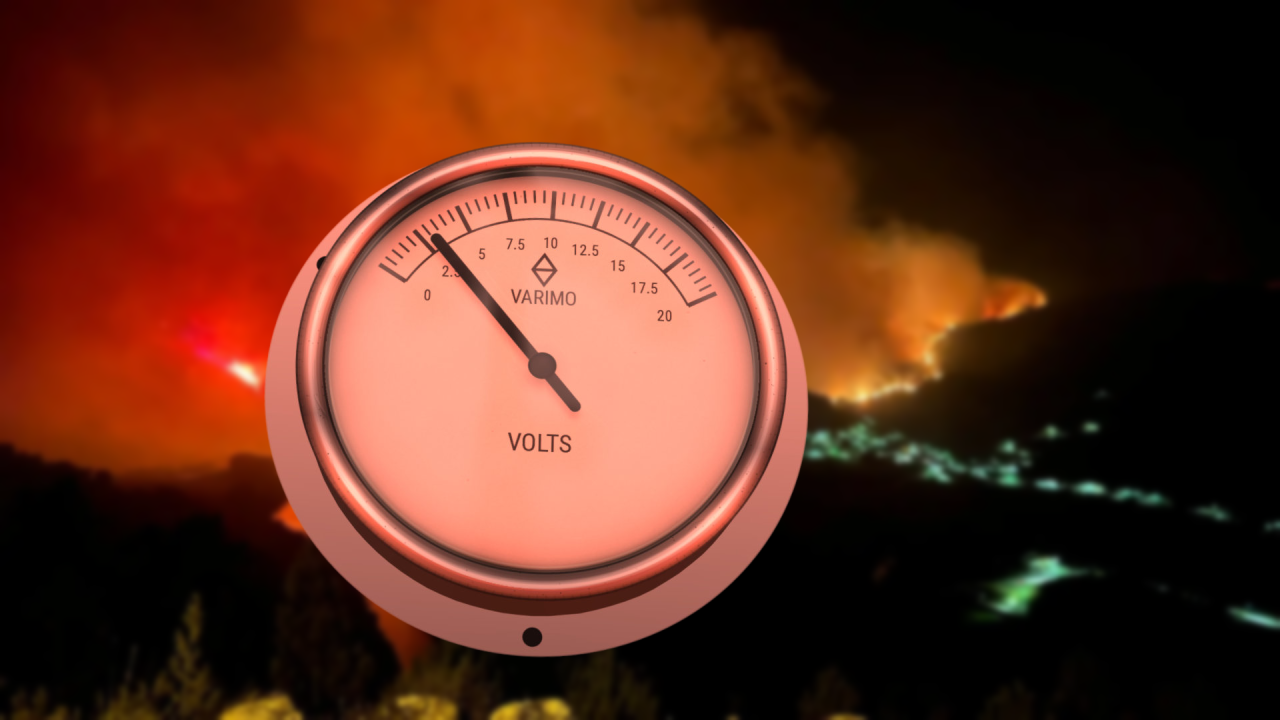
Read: 3 V
